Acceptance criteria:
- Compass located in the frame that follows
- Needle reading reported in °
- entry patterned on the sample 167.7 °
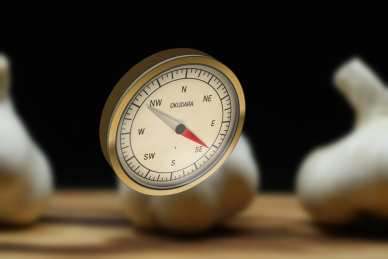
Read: 125 °
